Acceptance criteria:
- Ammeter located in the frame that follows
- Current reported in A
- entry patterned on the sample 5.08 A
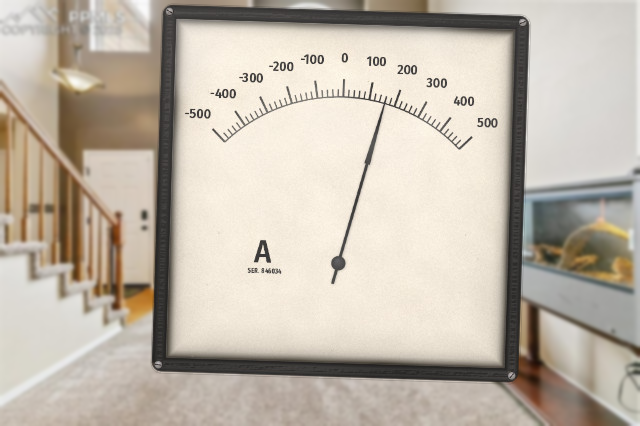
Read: 160 A
